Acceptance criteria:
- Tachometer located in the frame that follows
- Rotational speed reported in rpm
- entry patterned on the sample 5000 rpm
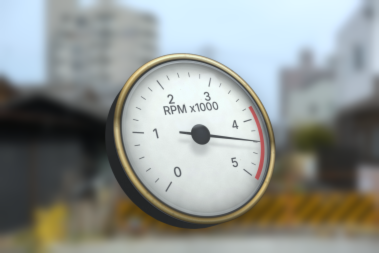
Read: 4400 rpm
